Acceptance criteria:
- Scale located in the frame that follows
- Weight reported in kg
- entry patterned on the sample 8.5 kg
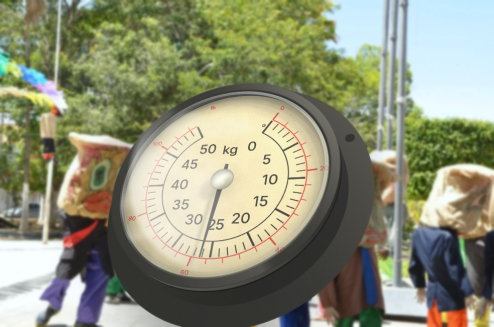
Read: 26 kg
